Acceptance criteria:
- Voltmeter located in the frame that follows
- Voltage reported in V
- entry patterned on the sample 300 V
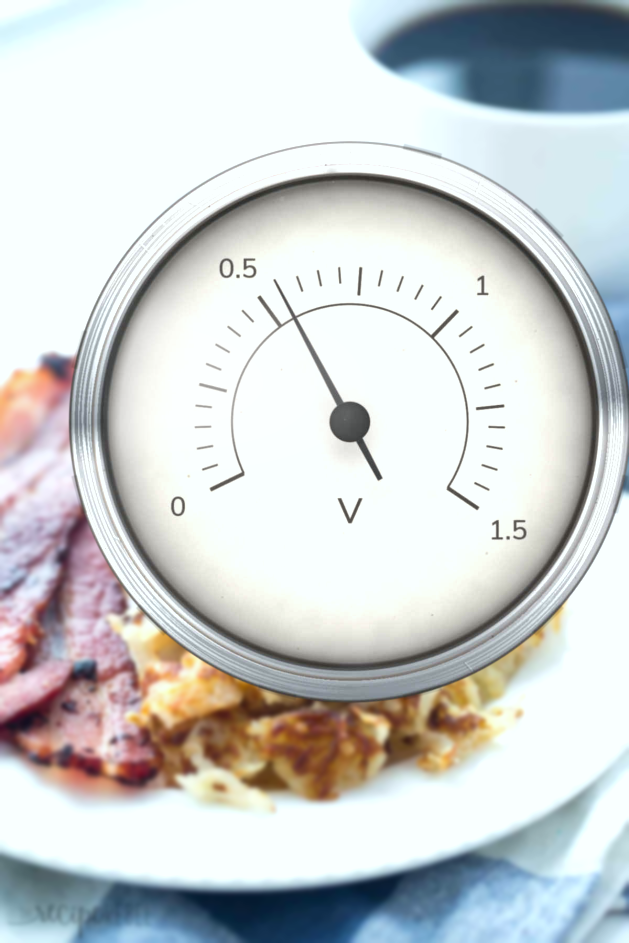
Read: 0.55 V
